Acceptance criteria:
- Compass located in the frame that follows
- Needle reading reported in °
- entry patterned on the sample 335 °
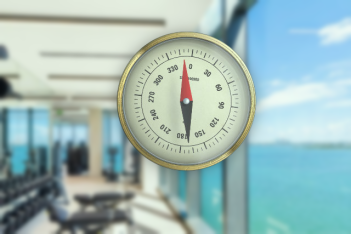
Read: 350 °
